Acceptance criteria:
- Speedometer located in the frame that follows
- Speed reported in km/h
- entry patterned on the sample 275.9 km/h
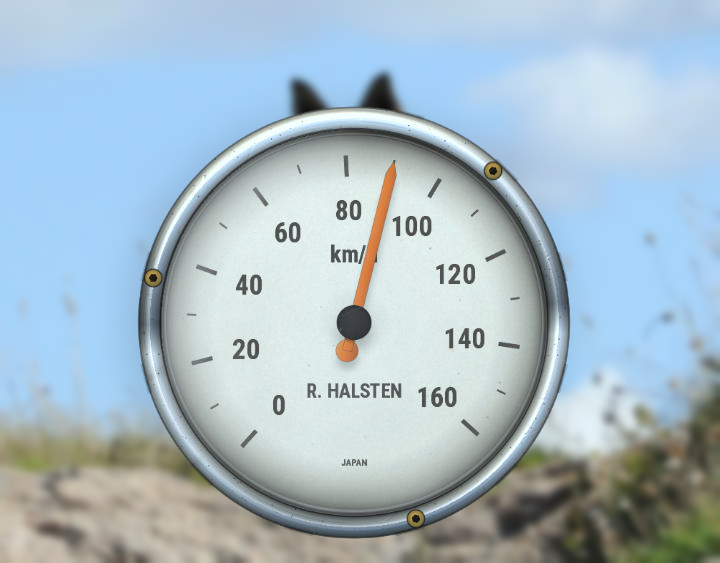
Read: 90 km/h
